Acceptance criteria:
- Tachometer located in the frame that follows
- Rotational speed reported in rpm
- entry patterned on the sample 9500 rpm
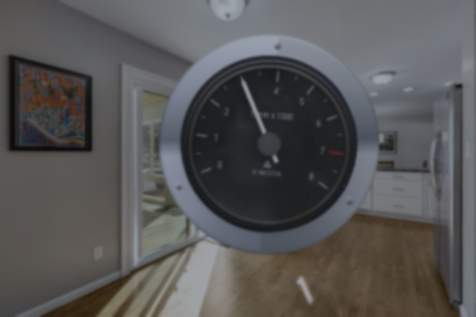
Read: 3000 rpm
